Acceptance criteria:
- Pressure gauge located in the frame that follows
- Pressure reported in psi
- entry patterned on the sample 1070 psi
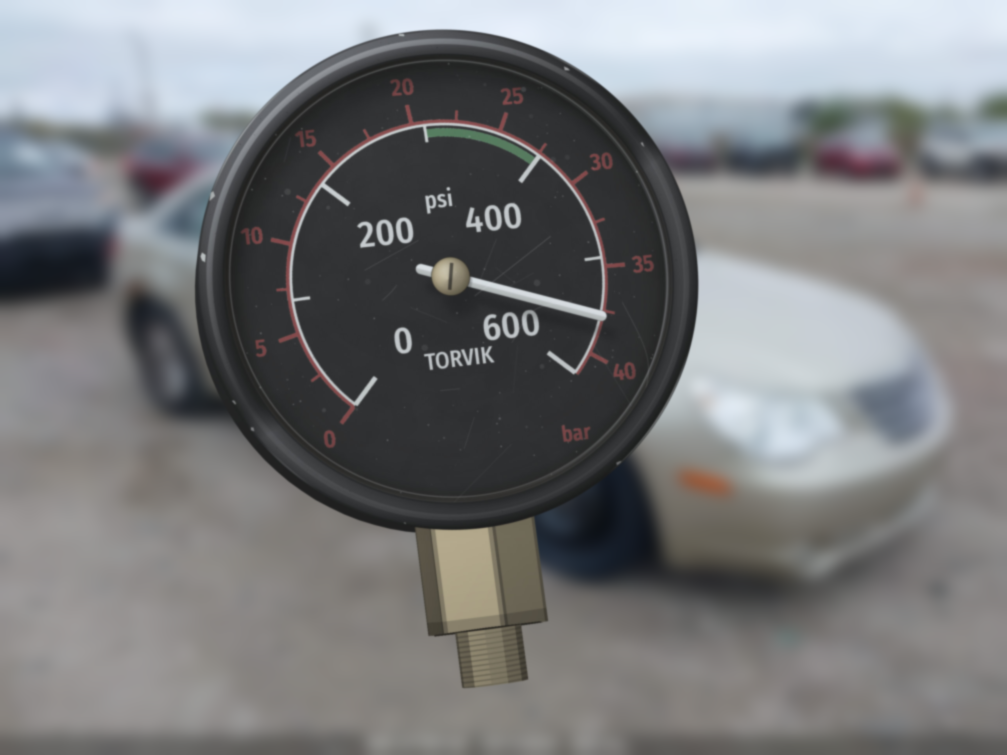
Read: 550 psi
